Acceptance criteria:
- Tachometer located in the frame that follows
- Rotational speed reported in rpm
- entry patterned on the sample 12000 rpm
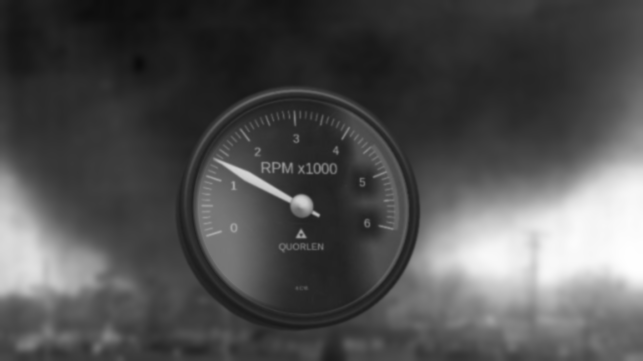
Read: 1300 rpm
